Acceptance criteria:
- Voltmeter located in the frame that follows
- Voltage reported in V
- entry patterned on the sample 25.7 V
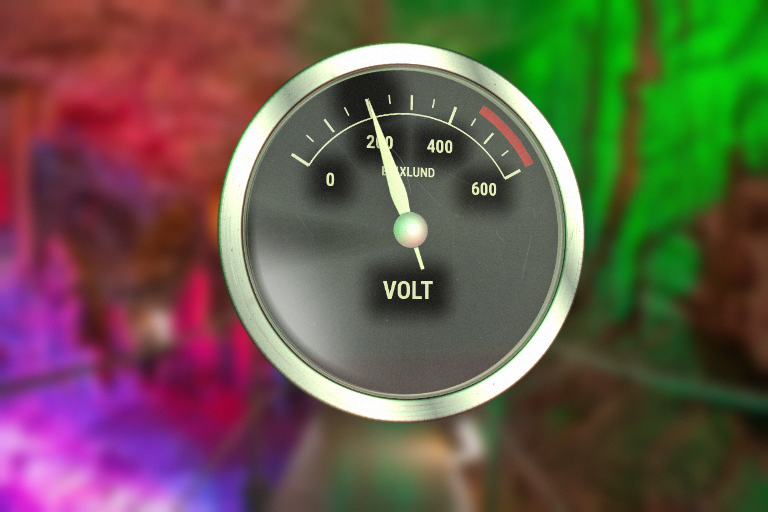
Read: 200 V
